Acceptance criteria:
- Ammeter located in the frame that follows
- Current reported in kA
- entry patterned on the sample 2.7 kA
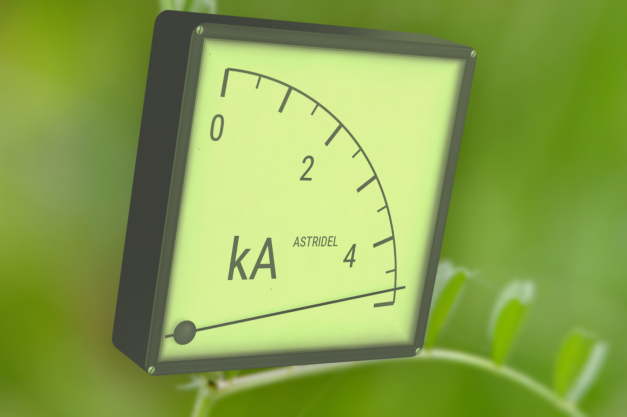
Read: 4.75 kA
